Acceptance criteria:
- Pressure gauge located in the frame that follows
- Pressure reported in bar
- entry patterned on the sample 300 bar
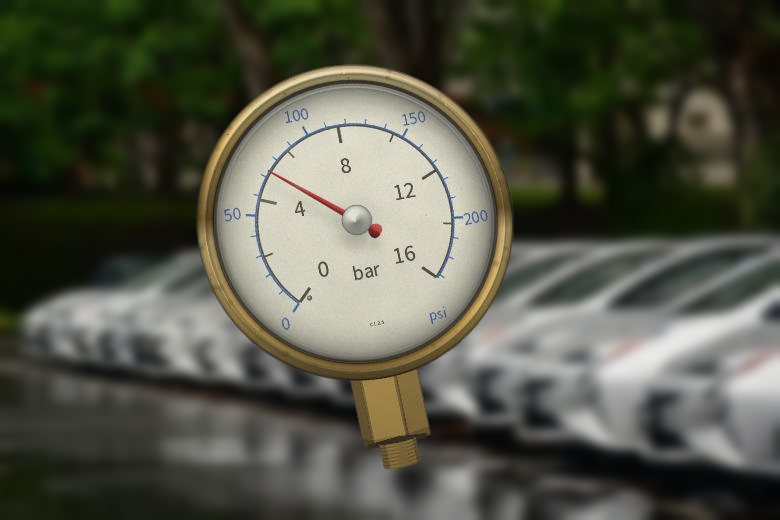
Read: 5 bar
